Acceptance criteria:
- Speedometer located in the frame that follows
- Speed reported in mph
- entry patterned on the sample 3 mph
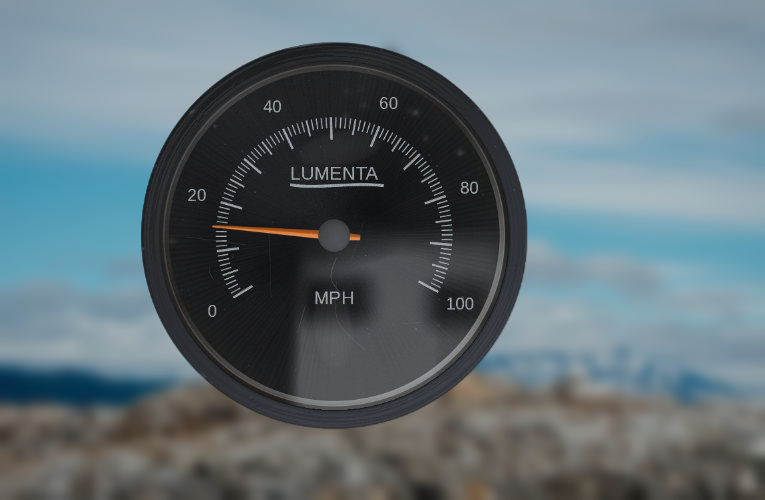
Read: 15 mph
